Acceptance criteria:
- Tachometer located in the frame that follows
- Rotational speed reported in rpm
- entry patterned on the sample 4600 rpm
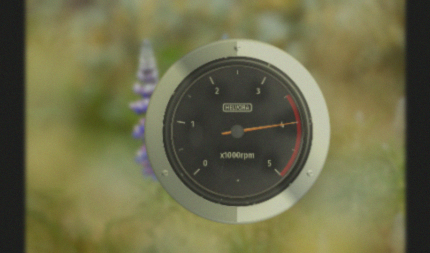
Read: 4000 rpm
